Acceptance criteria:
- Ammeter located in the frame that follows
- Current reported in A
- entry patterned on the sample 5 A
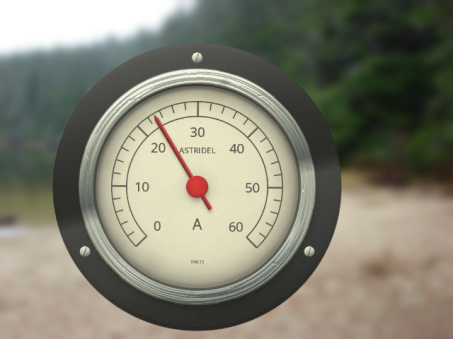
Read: 23 A
